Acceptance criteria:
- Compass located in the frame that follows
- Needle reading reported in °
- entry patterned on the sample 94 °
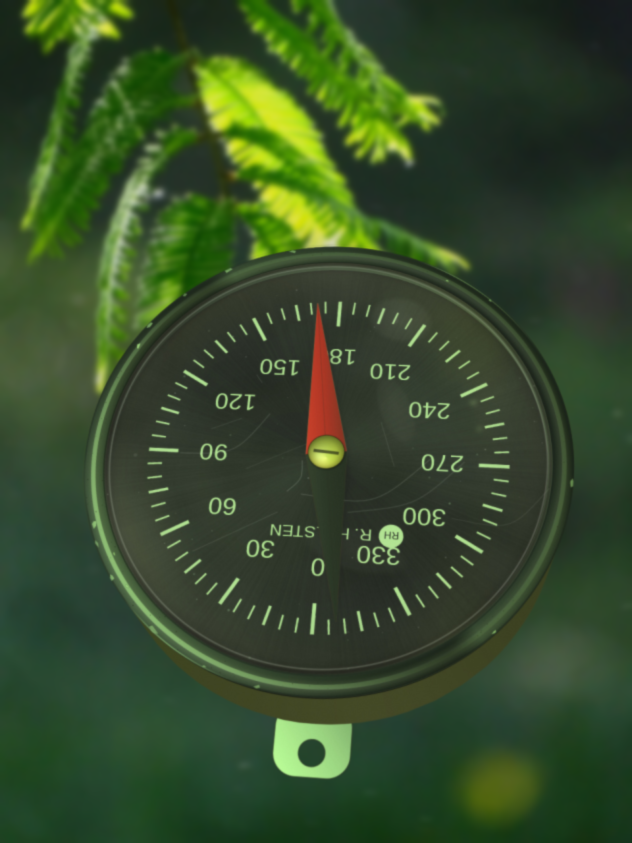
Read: 172.5 °
